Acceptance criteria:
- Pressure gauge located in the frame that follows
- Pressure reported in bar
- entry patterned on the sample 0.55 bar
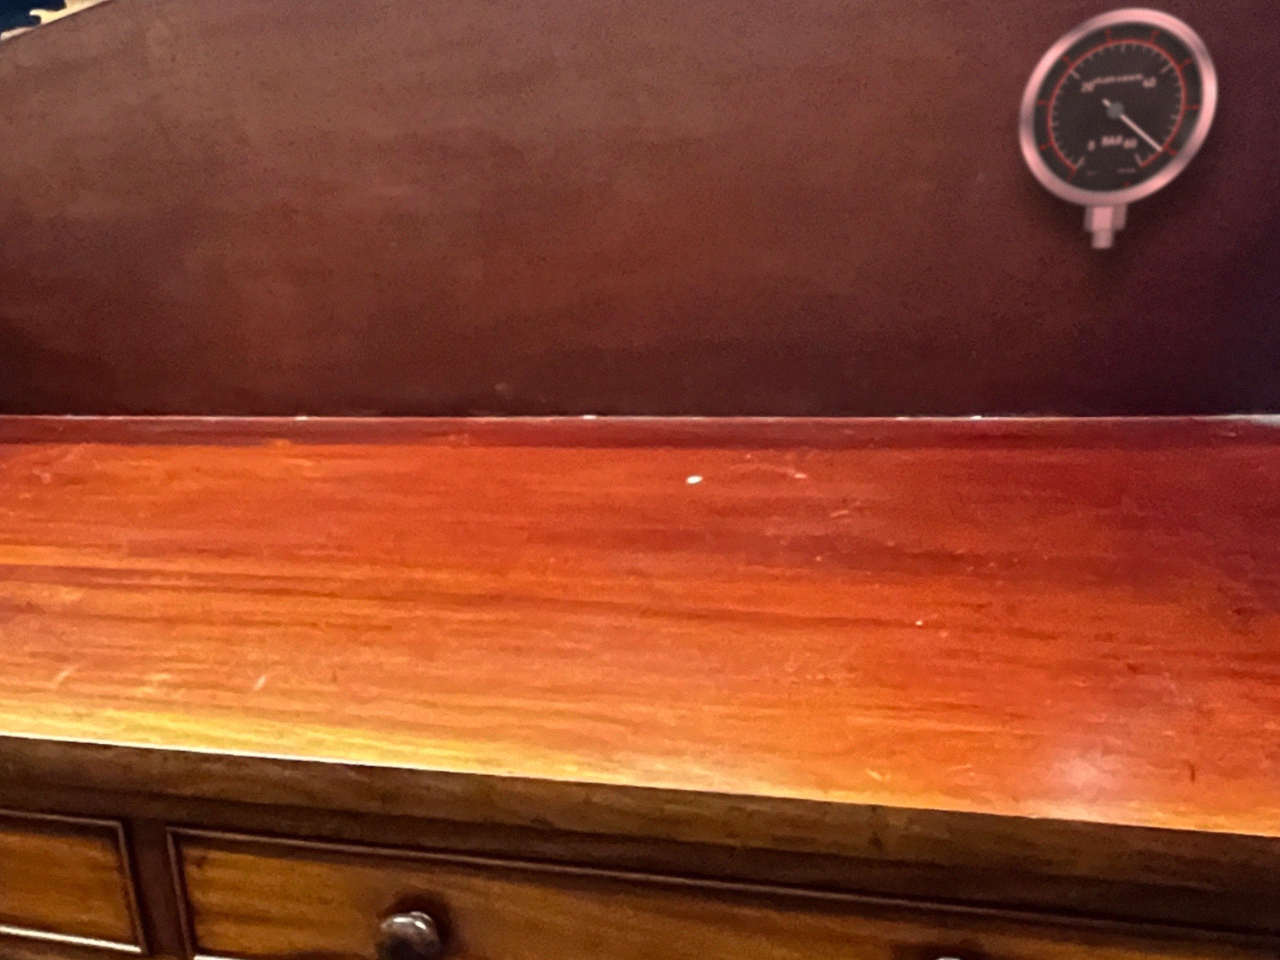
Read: 56 bar
